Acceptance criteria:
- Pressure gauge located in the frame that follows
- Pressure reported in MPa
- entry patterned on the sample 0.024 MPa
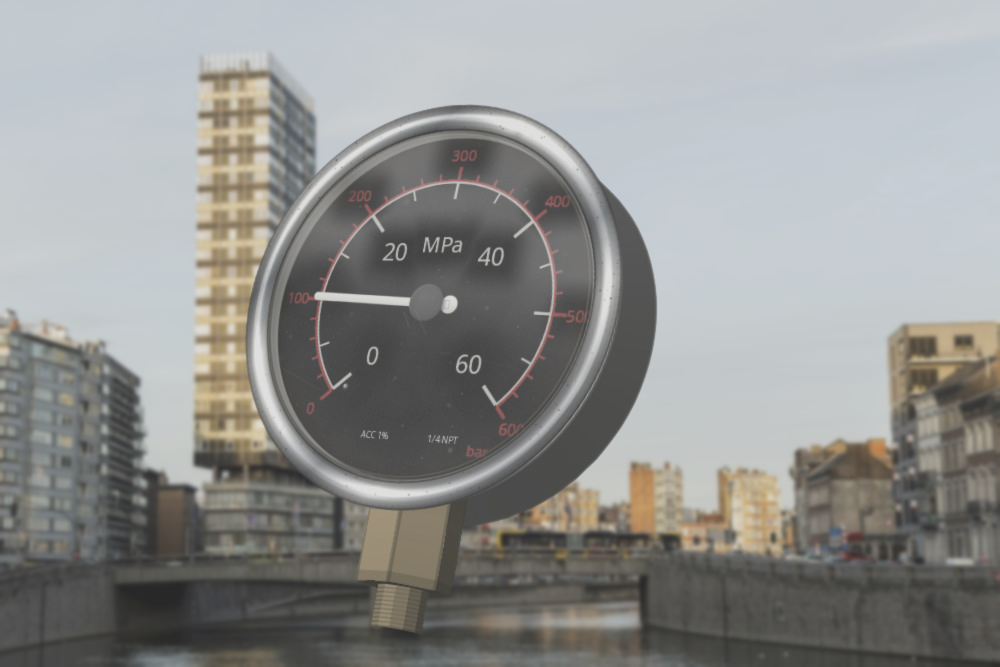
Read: 10 MPa
